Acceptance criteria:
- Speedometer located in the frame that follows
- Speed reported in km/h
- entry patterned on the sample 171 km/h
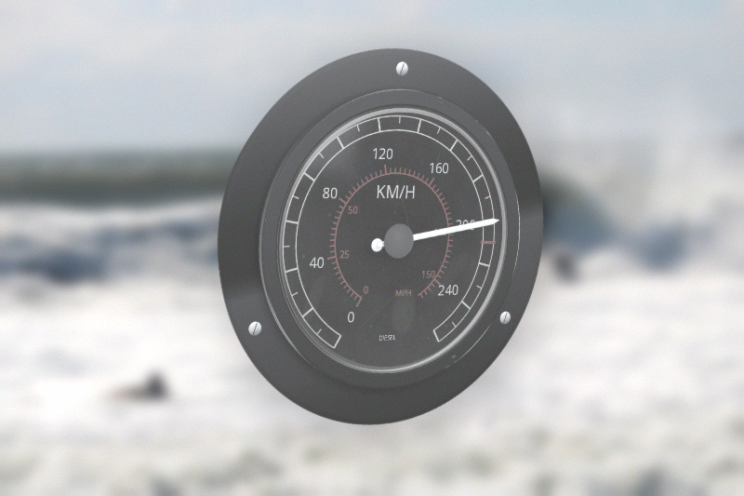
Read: 200 km/h
